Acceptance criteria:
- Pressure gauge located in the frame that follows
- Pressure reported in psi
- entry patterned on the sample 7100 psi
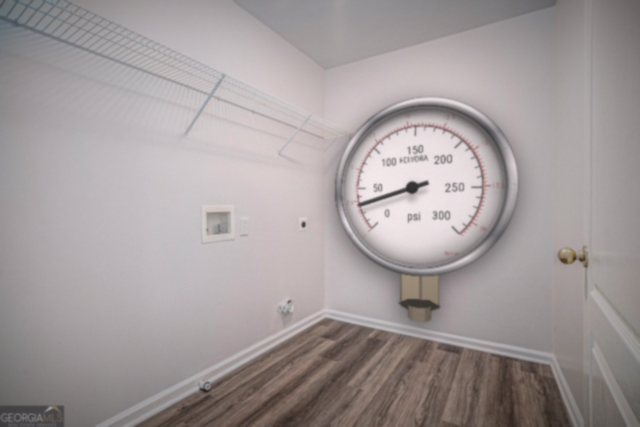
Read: 30 psi
